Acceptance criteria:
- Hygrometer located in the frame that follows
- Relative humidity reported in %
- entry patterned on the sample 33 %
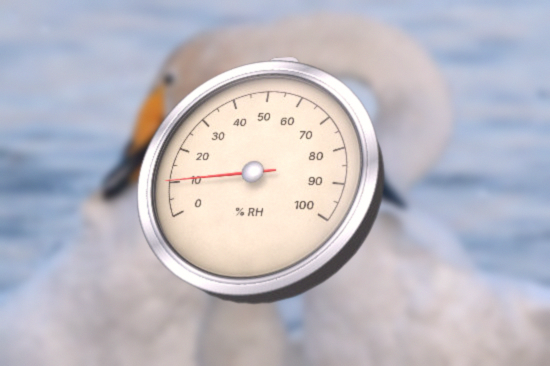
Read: 10 %
